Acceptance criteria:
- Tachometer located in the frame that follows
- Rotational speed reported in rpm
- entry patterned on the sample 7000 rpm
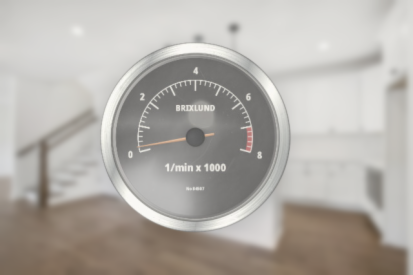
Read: 200 rpm
